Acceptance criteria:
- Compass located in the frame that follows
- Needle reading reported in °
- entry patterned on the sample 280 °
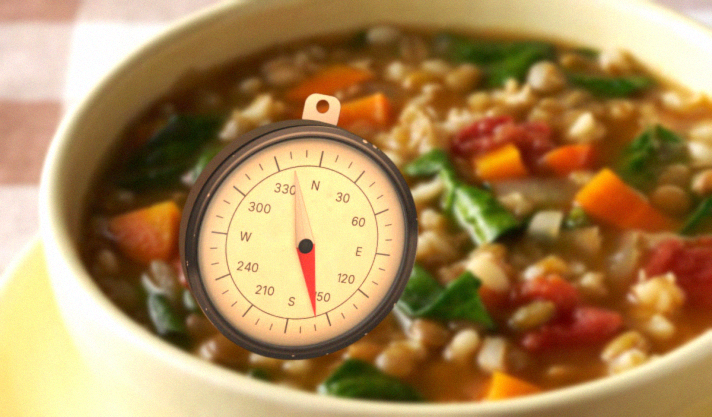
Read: 160 °
